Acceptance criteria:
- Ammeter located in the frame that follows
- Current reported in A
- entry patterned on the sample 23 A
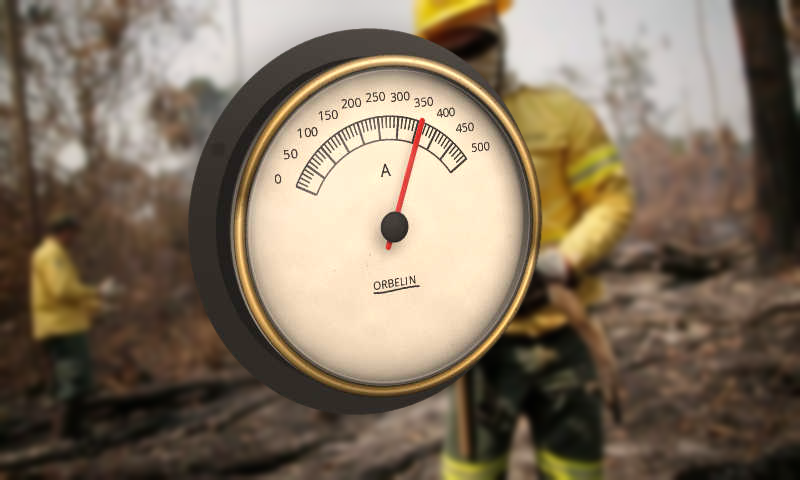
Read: 350 A
